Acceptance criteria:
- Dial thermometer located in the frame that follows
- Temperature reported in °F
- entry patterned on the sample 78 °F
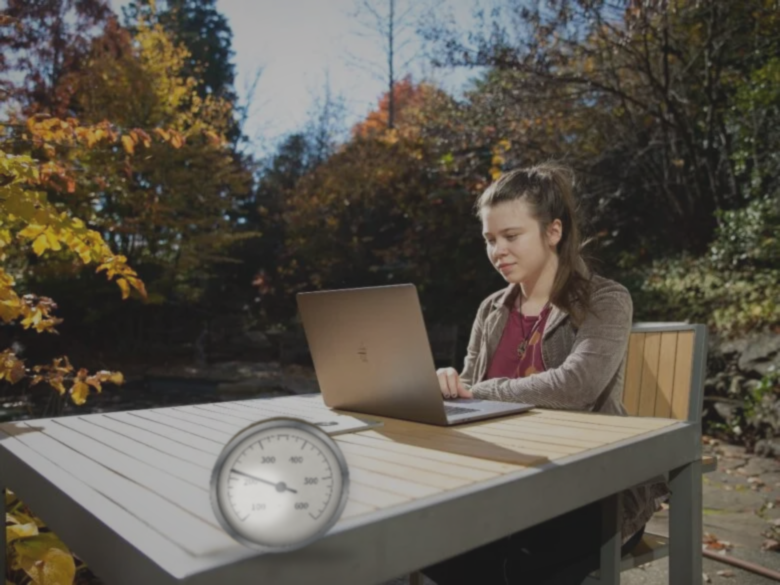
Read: 220 °F
